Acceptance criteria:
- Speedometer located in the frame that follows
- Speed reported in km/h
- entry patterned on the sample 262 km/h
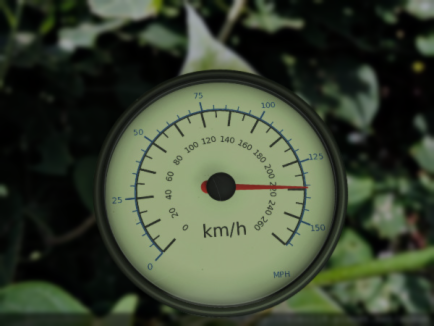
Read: 220 km/h
